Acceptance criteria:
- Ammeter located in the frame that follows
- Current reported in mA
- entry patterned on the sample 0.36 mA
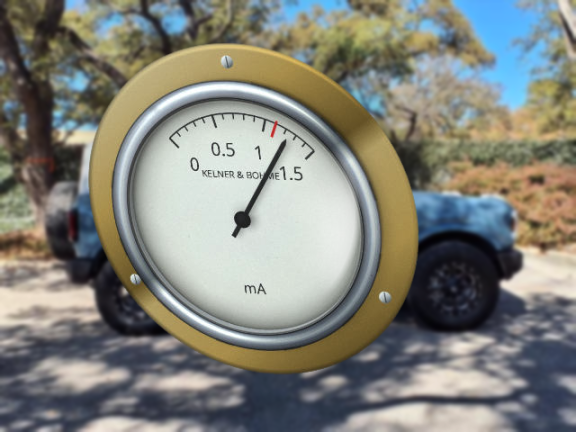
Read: 1.25 mA
